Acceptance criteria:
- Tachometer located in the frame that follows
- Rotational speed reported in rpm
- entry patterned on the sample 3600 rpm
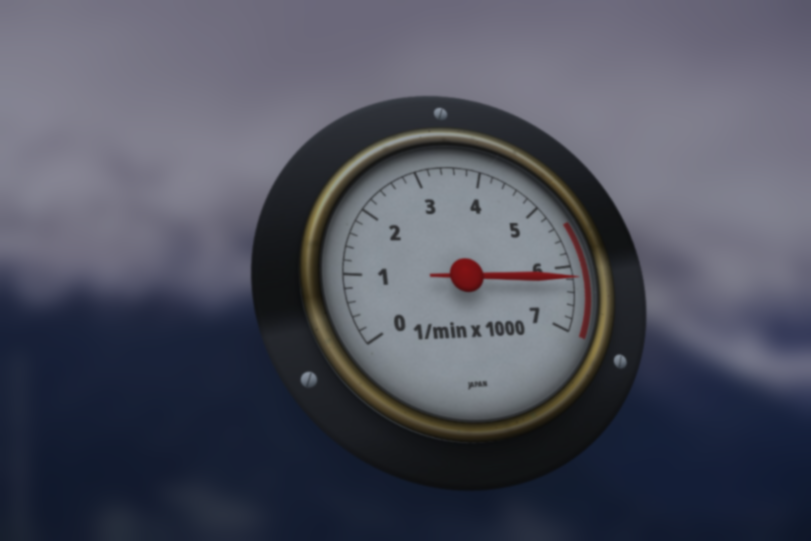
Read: 6200 rpm
